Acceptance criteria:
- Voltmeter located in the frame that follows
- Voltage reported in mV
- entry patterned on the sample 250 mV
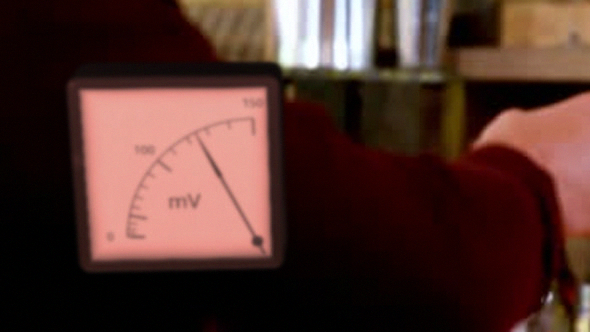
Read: 125 mV
